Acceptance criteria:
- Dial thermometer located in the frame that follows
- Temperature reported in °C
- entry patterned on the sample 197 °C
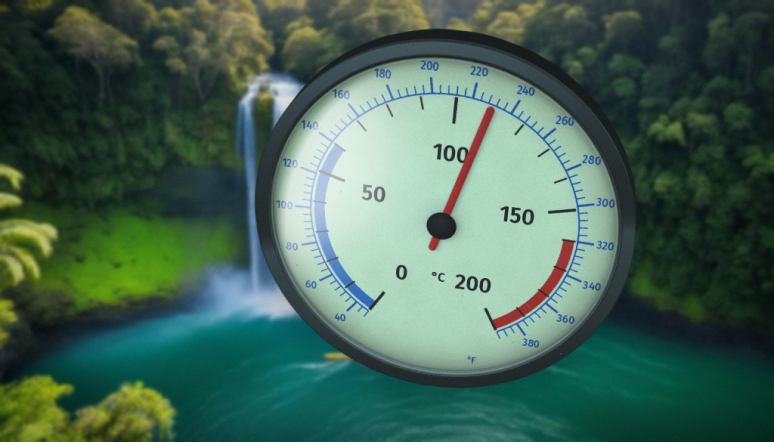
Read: 110 °C
